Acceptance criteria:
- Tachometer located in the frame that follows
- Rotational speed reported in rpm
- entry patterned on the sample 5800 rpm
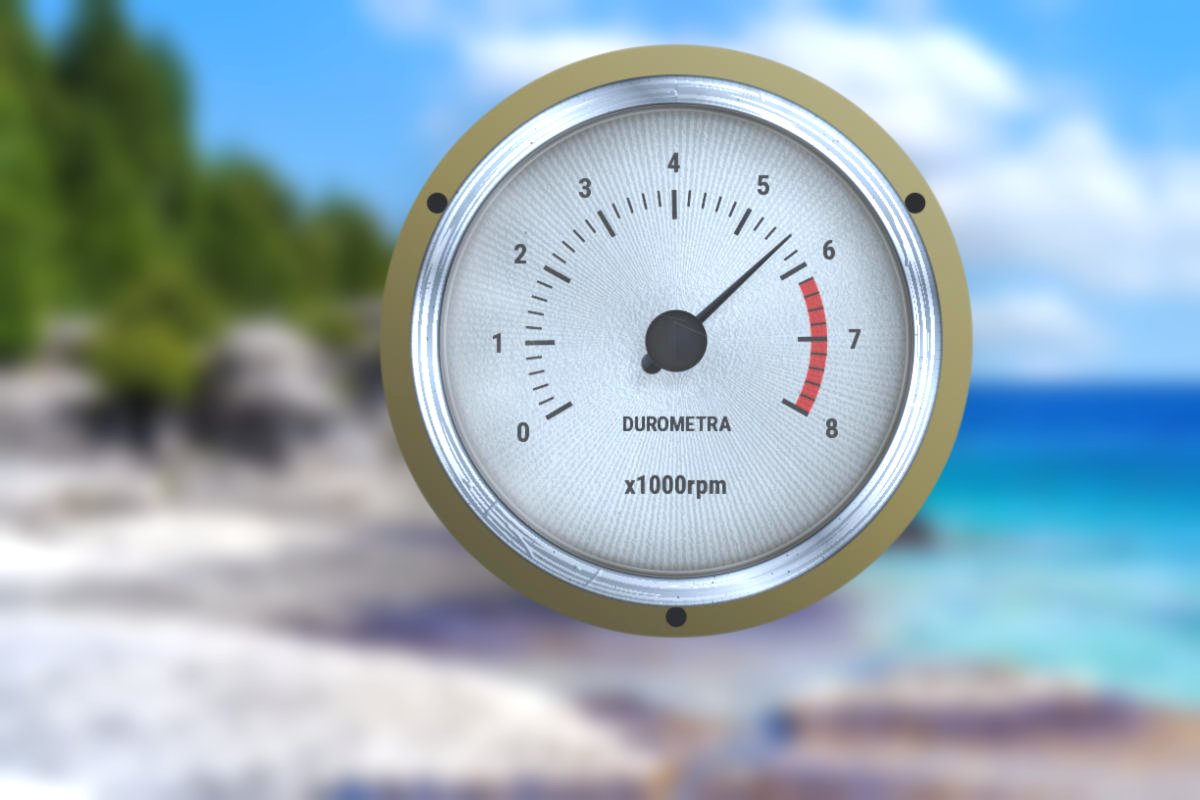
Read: 5600 rpm
